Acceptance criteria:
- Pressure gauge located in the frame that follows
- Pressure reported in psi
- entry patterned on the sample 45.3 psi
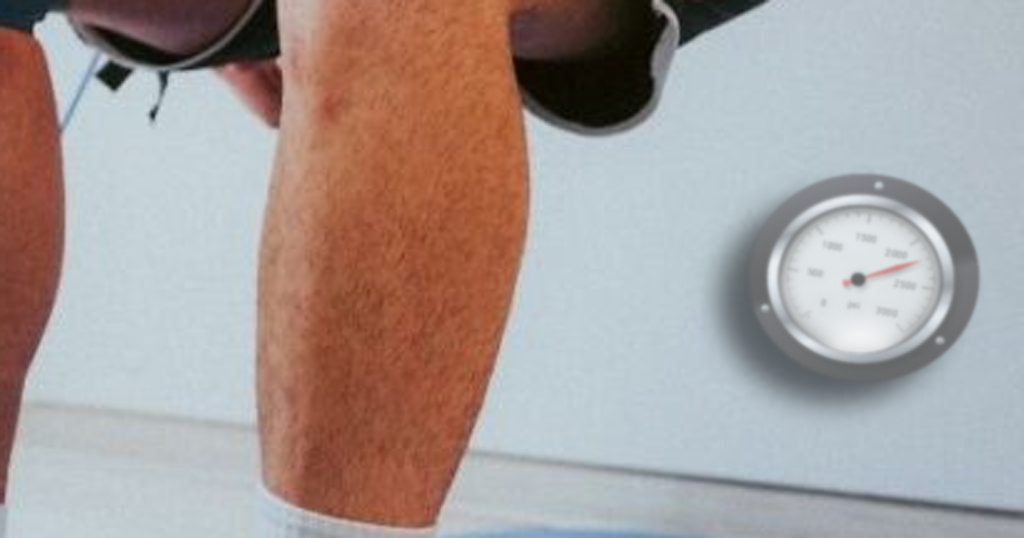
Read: 2200 psi
